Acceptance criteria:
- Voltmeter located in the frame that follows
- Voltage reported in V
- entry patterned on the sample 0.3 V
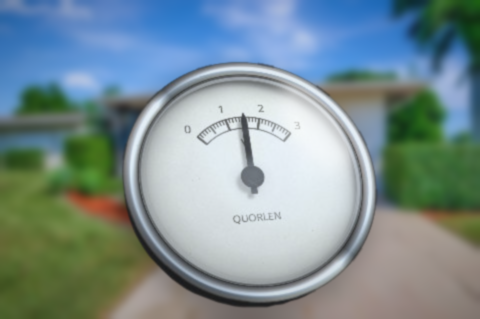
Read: 1.5 V
